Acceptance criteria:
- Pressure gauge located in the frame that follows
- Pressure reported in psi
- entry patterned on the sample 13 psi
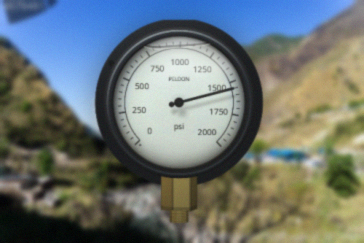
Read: 1550 psi
